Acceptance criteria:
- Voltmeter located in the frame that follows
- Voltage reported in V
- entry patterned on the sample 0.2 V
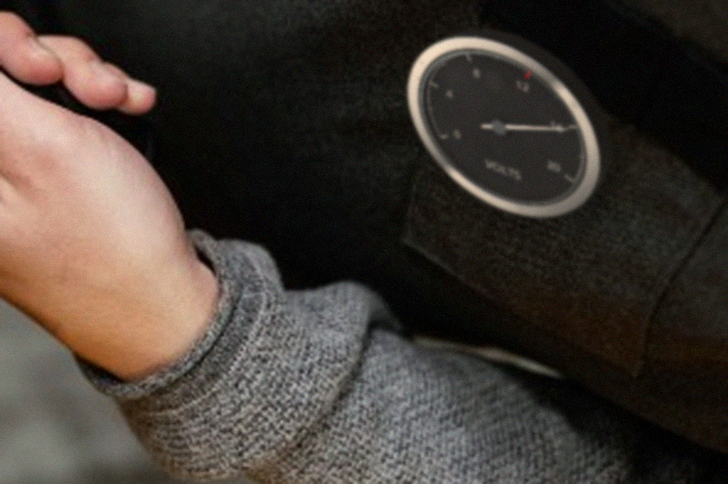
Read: 16 V
